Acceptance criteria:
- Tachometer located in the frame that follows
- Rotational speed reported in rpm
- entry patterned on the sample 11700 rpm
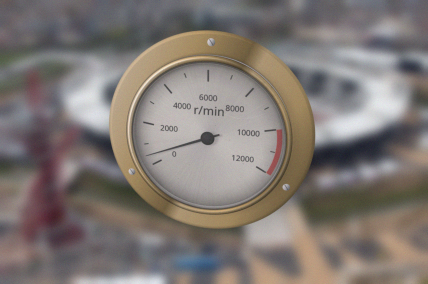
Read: 500 rpm
